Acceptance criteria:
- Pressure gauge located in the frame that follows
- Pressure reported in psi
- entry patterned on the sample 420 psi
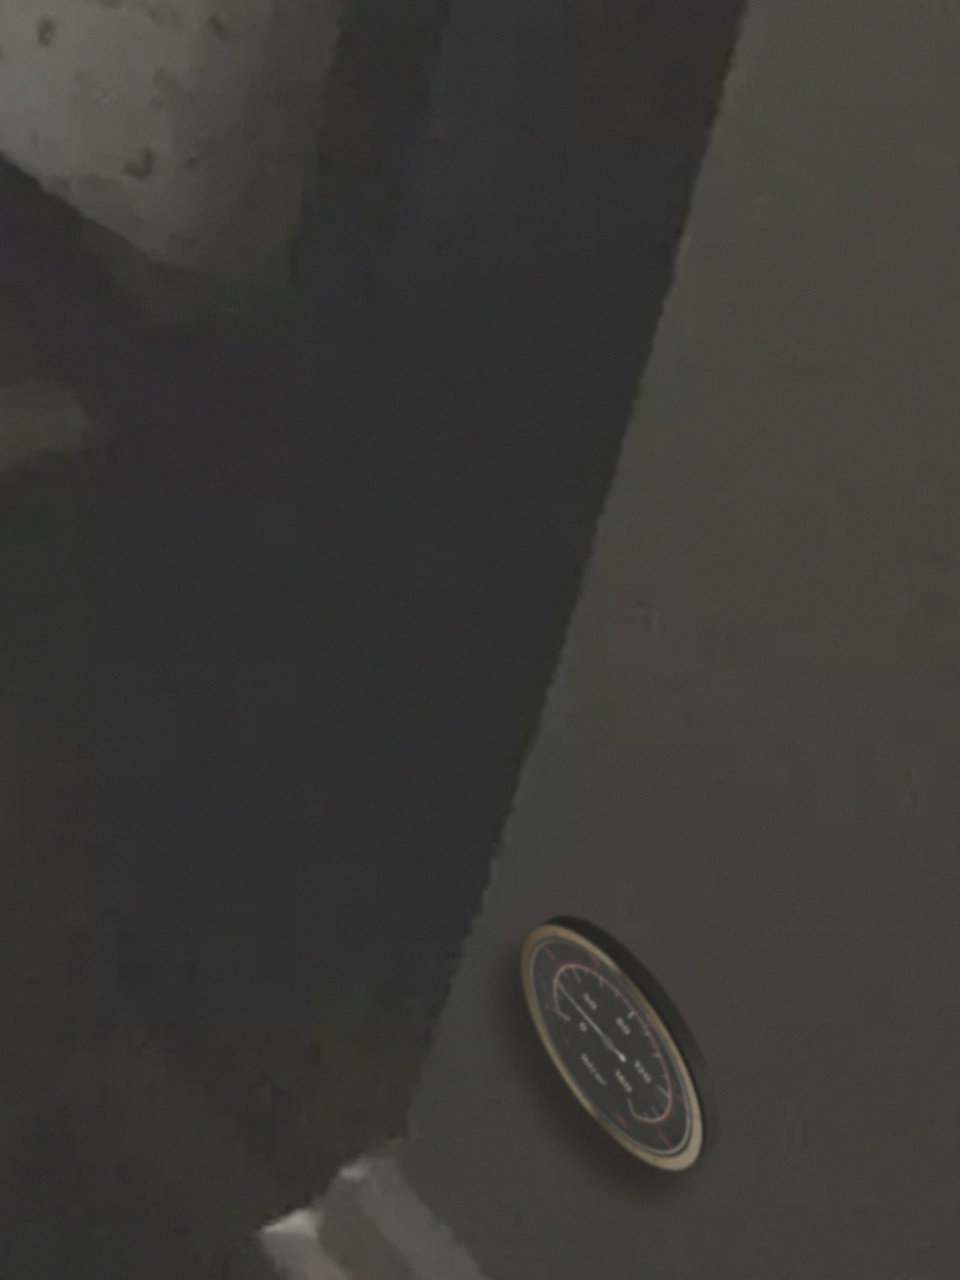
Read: 20 psi
